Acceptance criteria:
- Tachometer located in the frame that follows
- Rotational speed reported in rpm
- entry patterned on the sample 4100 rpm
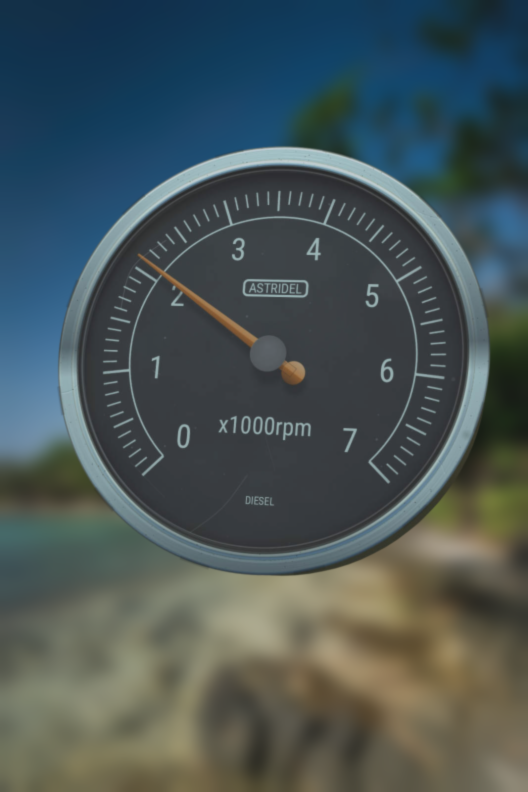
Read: 2100 rpm
